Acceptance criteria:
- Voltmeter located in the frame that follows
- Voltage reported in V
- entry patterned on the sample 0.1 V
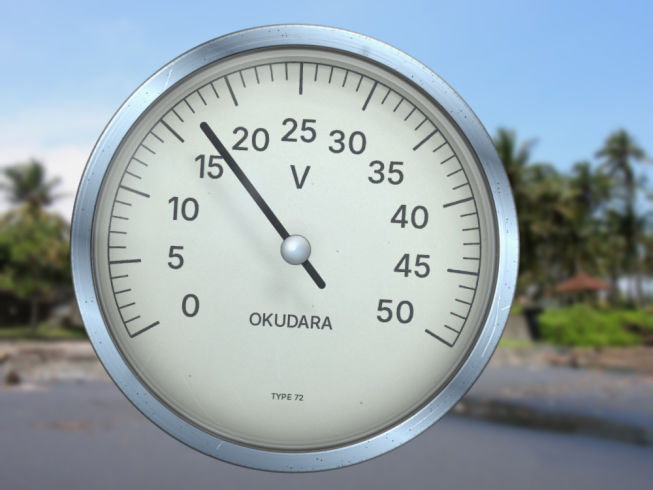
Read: 17 V
